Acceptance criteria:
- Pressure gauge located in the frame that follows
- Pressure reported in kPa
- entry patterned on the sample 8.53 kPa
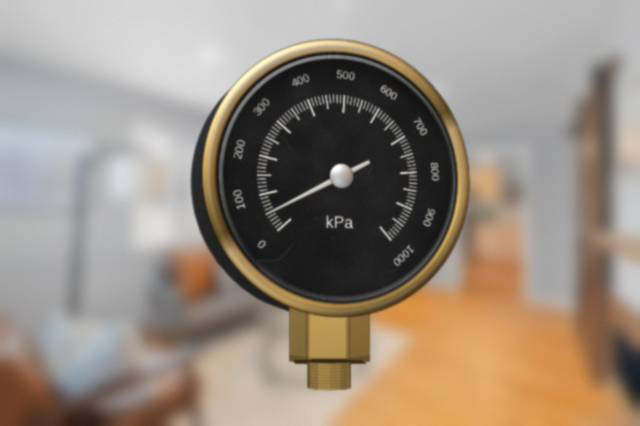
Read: 50 kPa
